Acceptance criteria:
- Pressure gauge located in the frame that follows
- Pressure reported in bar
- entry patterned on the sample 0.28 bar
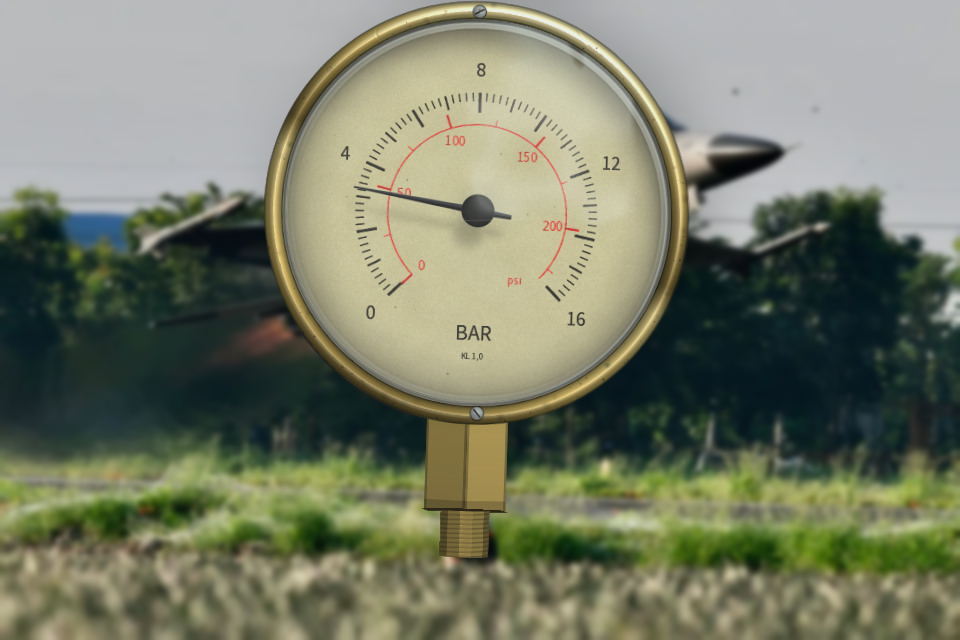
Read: 3.2 bar
